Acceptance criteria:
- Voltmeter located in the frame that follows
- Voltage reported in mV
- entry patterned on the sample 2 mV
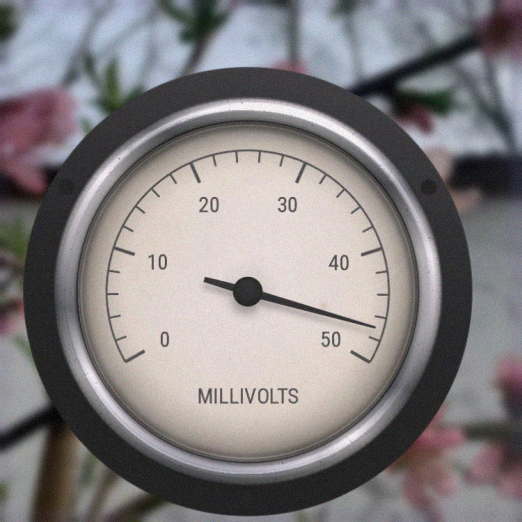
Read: 47 mV
